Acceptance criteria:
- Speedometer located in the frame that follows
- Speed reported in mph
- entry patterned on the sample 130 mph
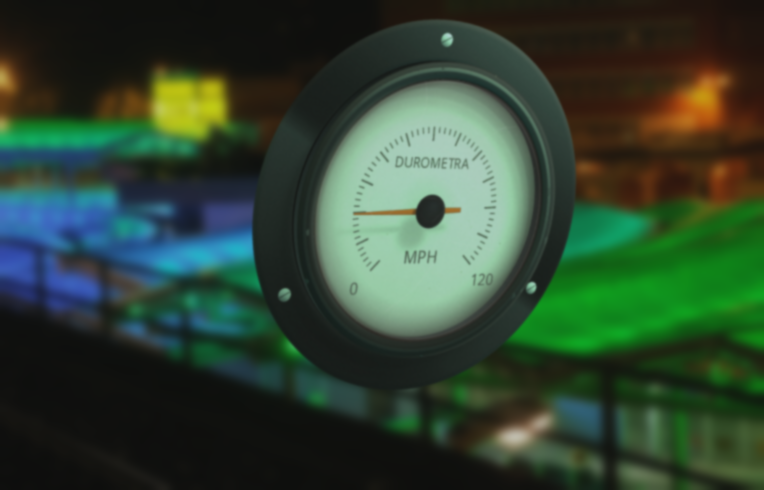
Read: 20 mph
